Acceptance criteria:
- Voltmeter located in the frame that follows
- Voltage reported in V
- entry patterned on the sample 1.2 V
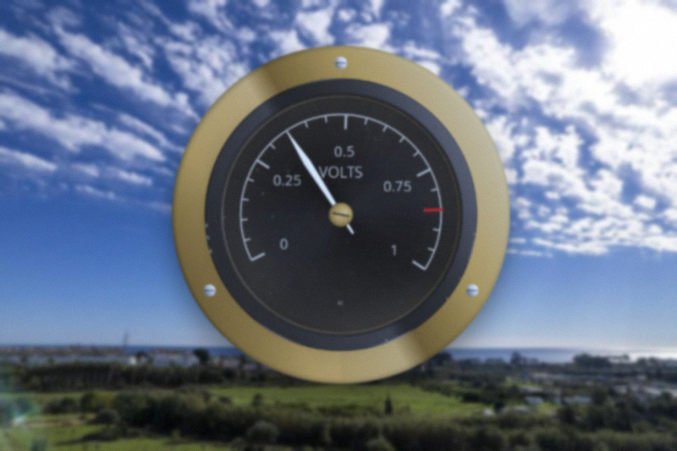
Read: 0.35 V
